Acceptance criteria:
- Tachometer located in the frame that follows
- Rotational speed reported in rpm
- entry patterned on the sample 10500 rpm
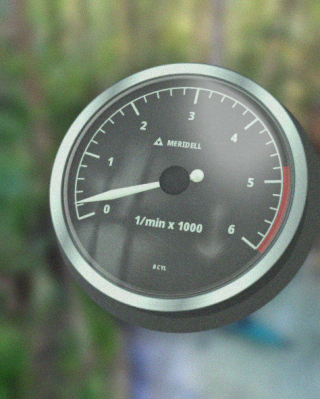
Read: 200 rpm
